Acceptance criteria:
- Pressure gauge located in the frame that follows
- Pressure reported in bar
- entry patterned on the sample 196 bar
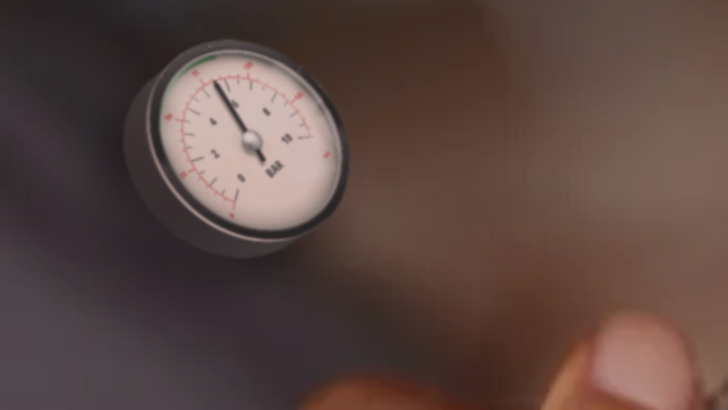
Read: 5.5 bar
